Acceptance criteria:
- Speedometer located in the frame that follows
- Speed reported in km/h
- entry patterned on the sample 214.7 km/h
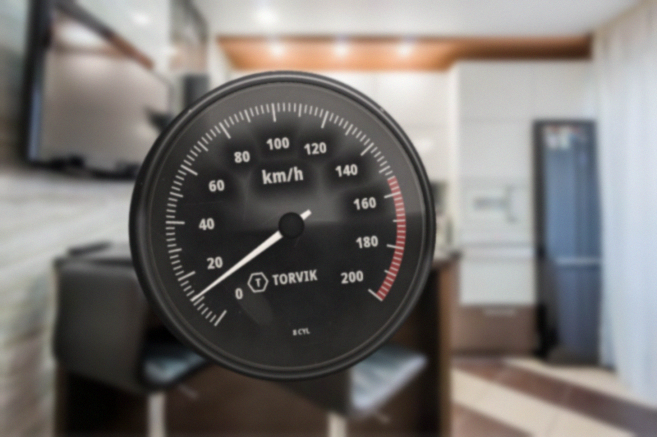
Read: 12 km/h
